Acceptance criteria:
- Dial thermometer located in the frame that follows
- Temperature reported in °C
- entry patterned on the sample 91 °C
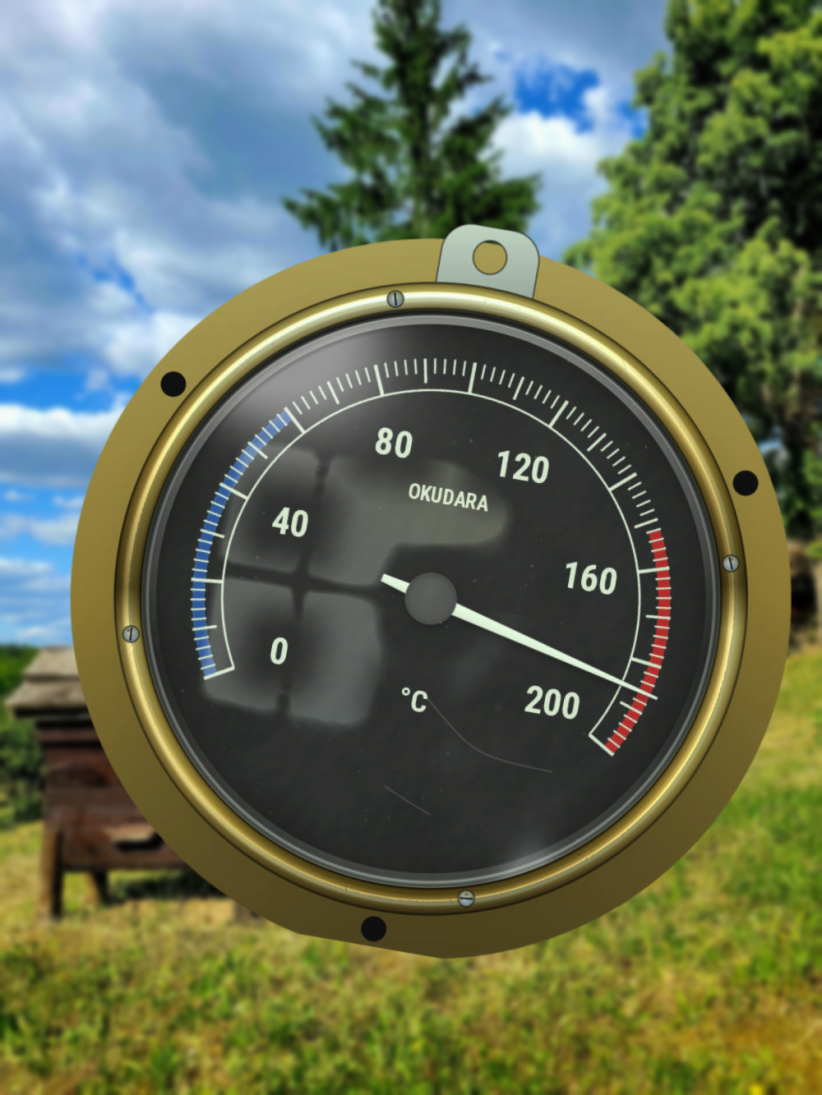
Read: 186 °C
